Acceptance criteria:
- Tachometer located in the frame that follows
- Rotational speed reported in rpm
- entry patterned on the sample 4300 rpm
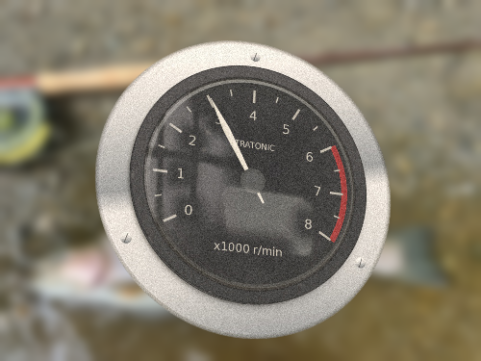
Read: 3000 rpm
